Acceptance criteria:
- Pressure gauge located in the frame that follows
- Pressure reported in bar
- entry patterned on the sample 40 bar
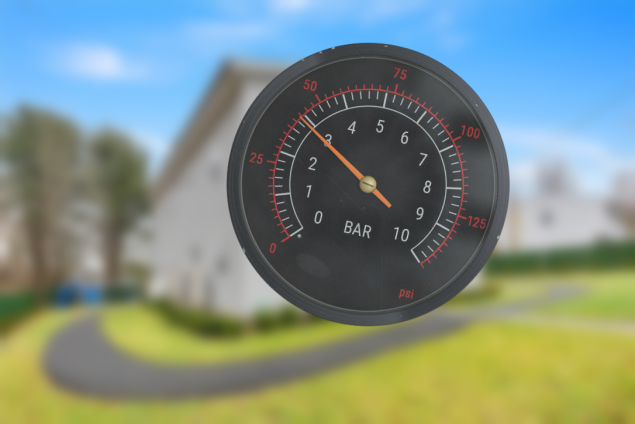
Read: 2.9 bar
